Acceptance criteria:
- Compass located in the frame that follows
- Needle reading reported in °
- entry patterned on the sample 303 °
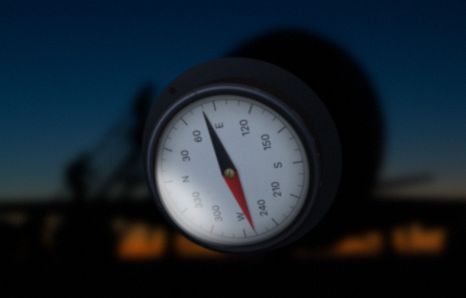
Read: 260 °
